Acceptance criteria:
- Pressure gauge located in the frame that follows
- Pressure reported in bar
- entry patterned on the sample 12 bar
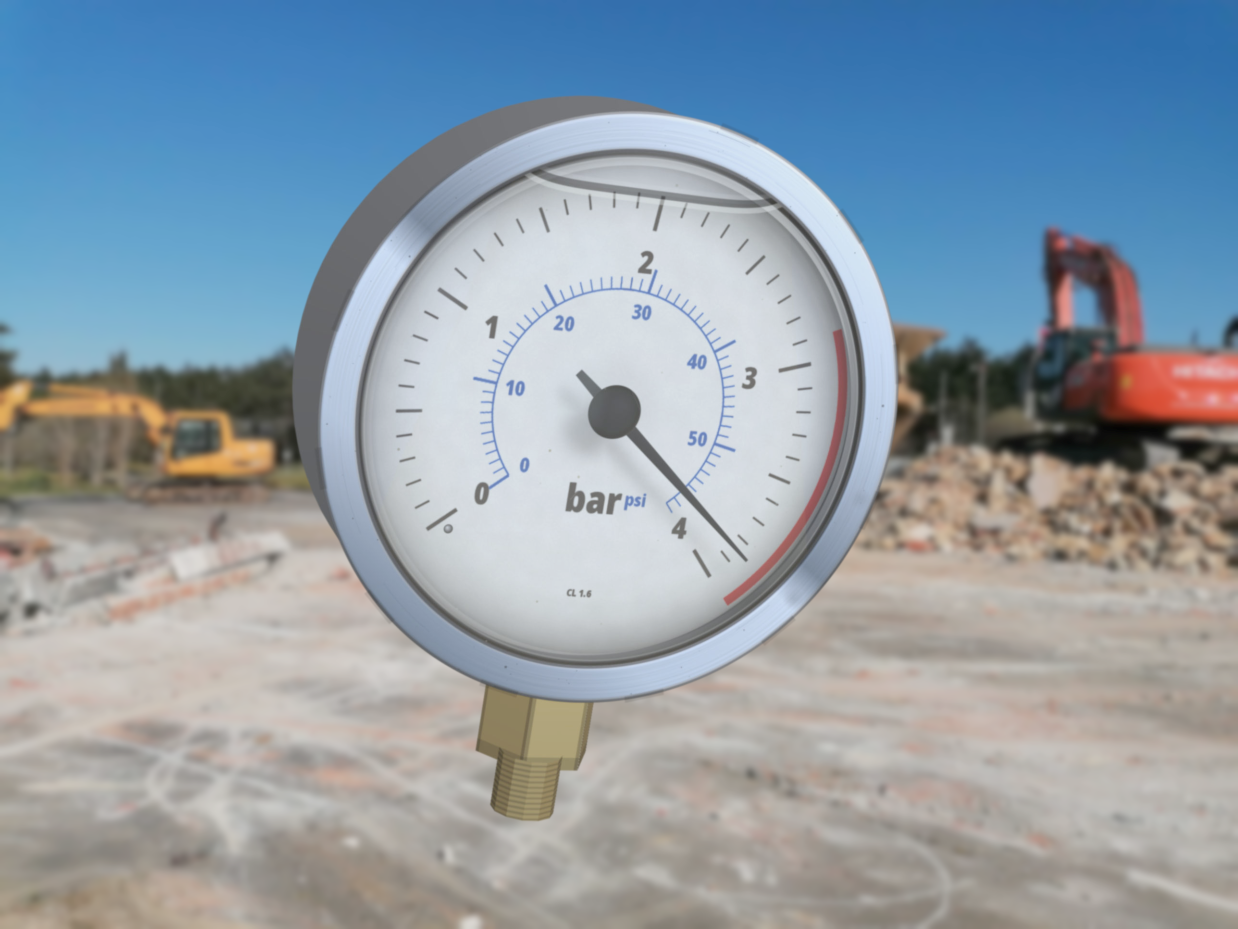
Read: 3.85 bar
